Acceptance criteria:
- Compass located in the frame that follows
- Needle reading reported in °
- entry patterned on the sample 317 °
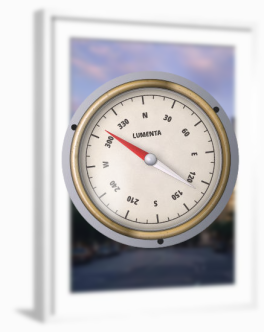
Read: 310 °
